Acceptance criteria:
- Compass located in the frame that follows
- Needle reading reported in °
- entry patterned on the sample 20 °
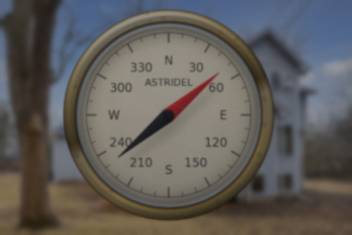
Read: 50 °
